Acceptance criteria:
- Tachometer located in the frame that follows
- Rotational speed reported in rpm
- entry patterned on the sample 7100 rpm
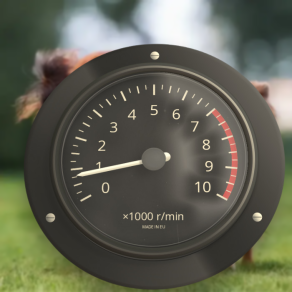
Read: 750 rpm
